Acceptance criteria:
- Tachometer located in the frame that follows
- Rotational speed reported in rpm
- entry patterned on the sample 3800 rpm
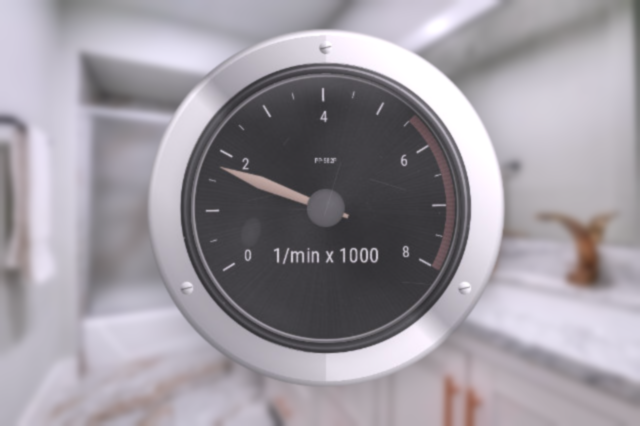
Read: 1750 rpm
